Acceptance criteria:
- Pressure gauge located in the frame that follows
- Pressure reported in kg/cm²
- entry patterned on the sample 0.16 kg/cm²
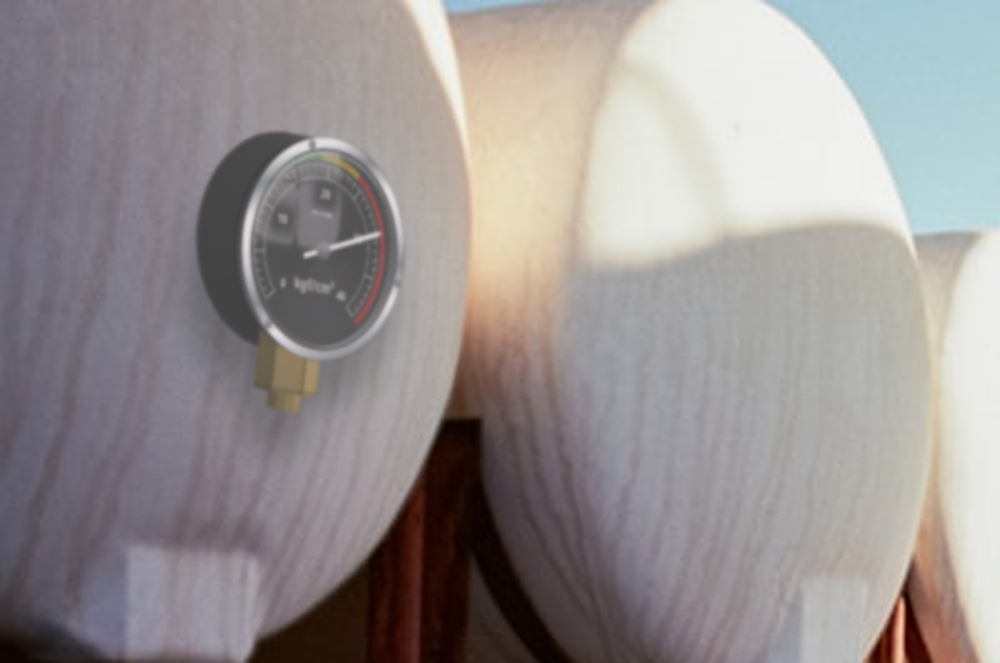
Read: 30 kg/cm²
